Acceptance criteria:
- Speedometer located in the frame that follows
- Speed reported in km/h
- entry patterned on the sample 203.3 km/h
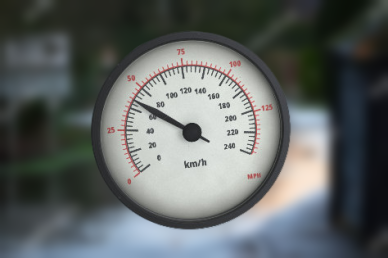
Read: 68 km/h
